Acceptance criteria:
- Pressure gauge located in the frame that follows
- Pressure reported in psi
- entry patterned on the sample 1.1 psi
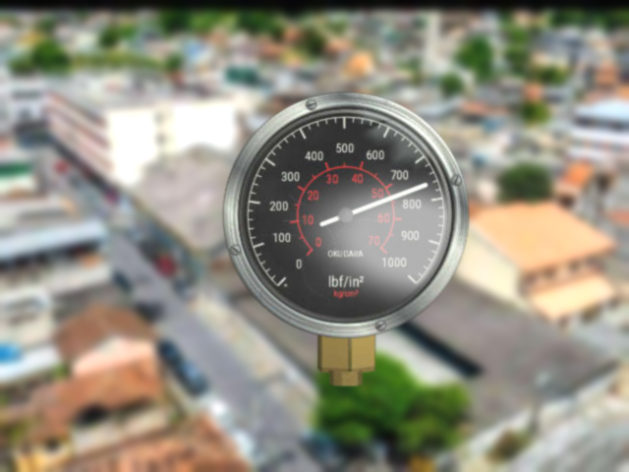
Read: 760 psi
